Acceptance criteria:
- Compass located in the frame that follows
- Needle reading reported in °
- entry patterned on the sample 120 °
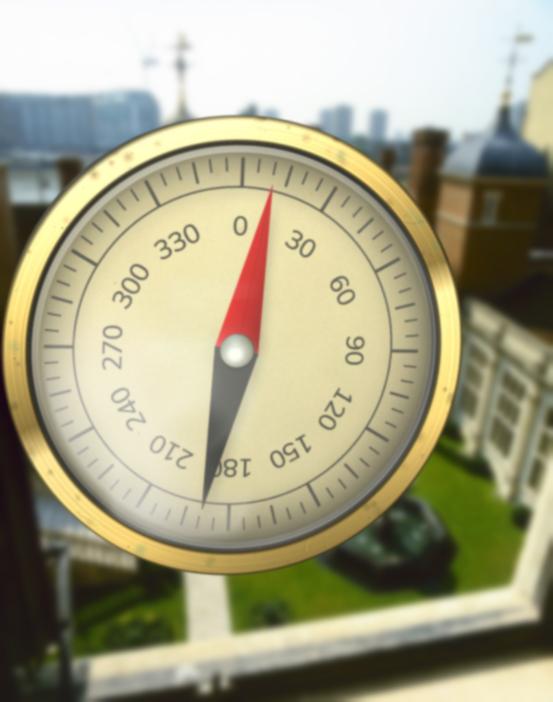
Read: 10 °
